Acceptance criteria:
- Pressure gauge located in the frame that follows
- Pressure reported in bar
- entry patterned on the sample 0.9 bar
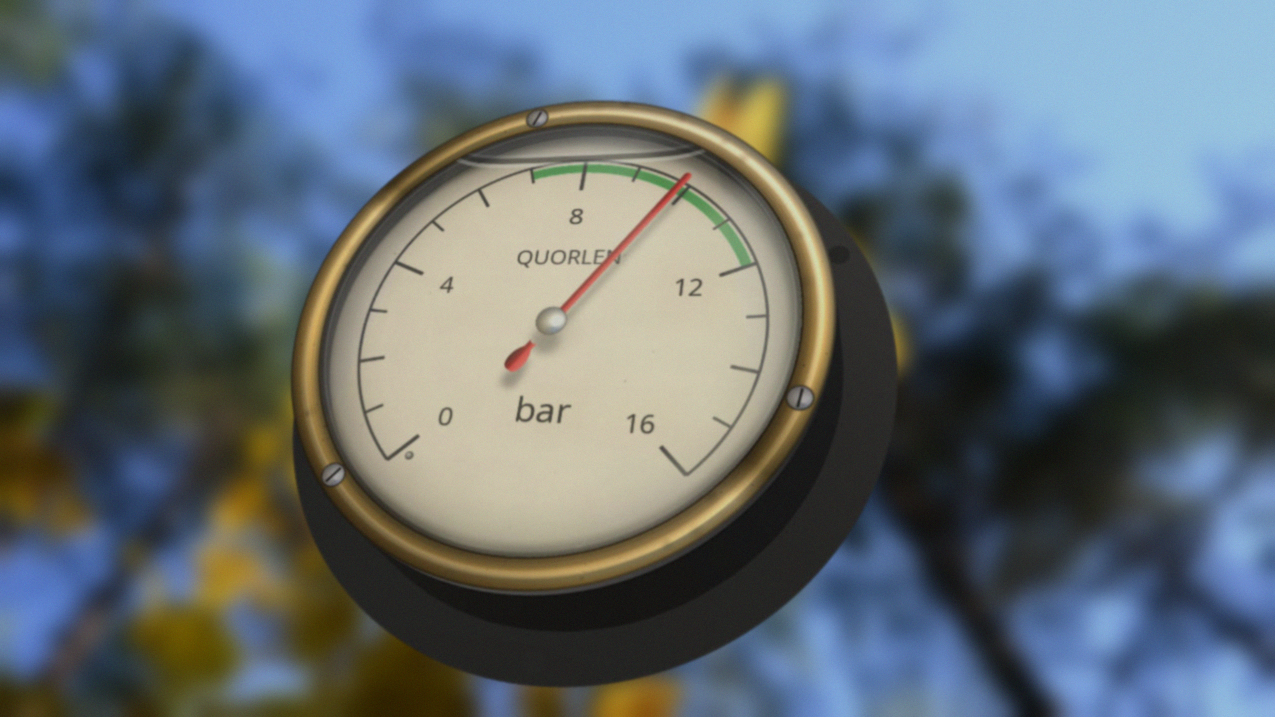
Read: 10 bar
